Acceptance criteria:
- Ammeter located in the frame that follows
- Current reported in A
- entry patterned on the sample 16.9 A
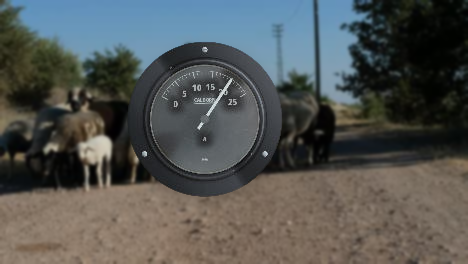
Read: 20 A
